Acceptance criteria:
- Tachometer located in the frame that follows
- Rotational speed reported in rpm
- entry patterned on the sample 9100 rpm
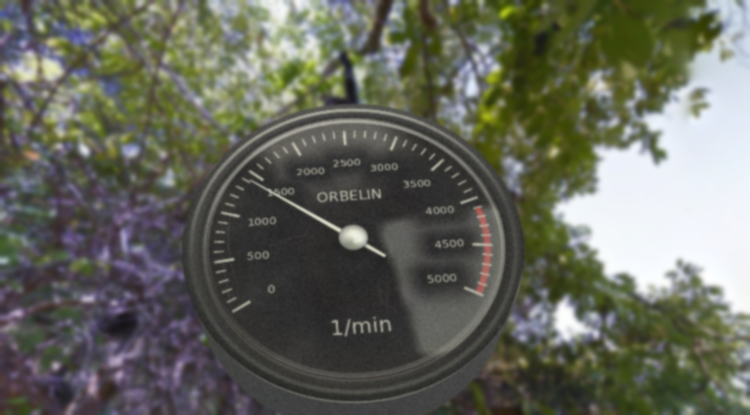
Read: 1400 rpm
